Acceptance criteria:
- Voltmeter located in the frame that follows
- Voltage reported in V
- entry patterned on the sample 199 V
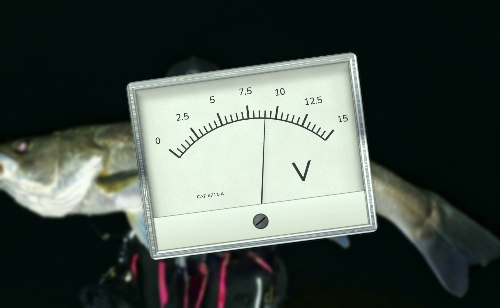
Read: 9 V
